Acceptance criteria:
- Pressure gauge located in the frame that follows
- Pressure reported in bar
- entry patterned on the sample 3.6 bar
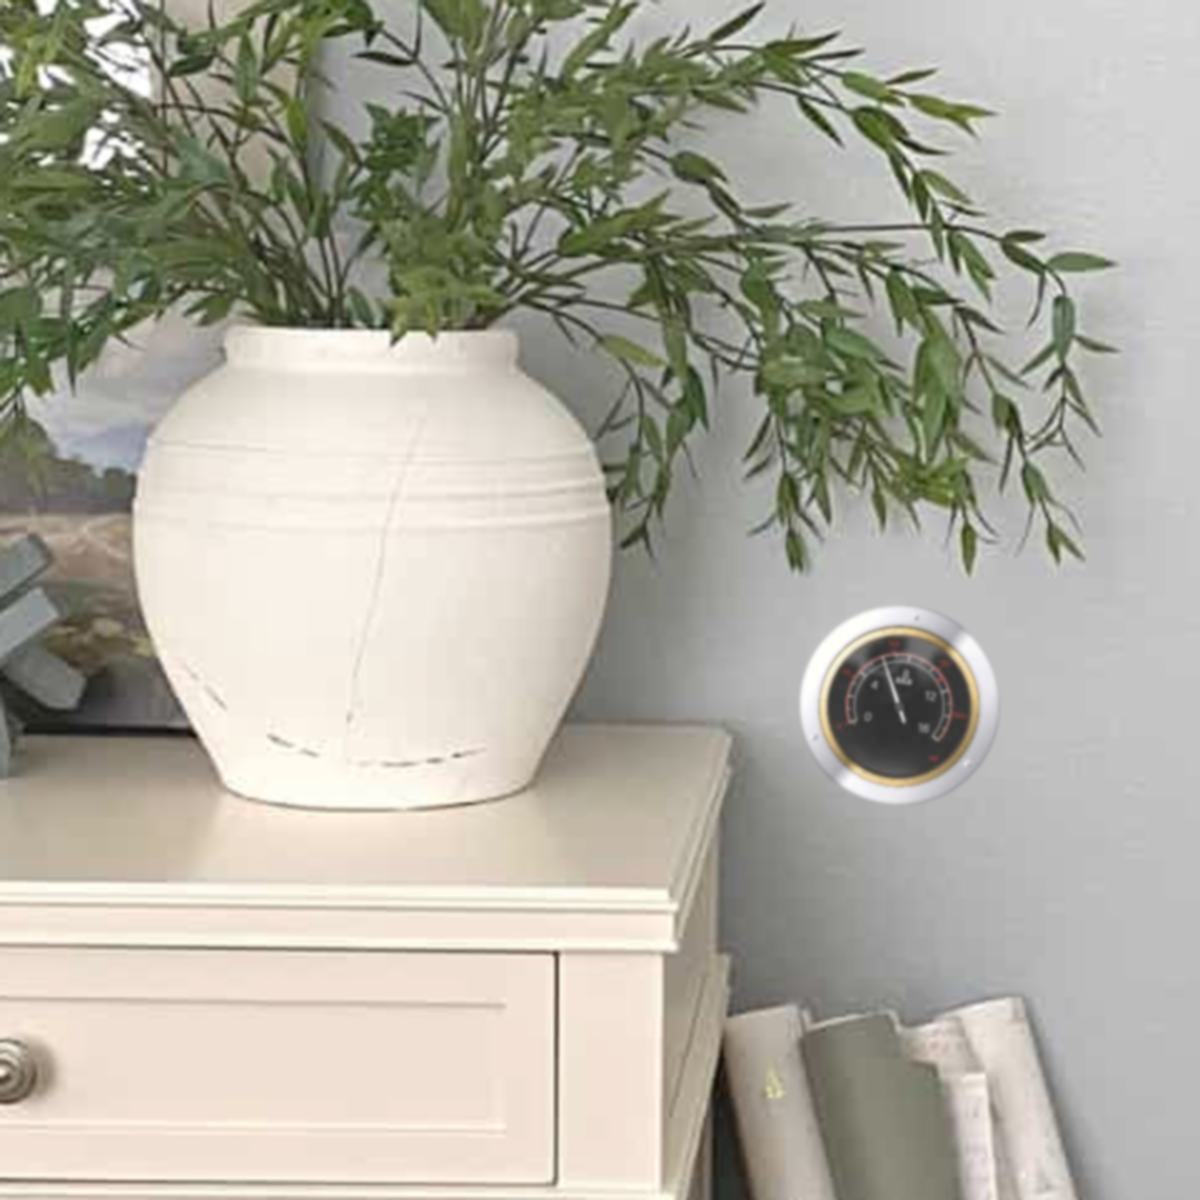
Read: 6 bar
